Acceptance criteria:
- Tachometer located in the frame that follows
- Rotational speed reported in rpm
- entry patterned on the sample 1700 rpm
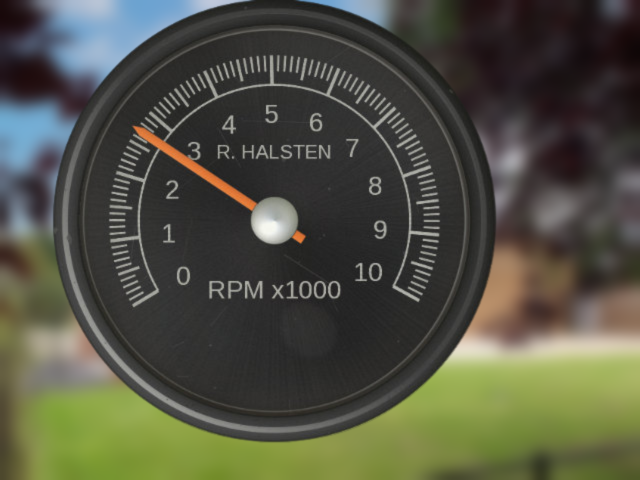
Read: 2700 rpm
